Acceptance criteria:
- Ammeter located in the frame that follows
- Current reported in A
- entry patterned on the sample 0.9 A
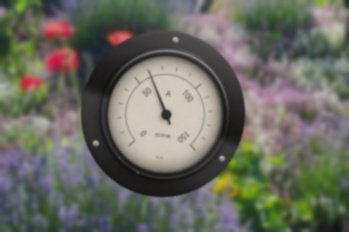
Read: 60 A
